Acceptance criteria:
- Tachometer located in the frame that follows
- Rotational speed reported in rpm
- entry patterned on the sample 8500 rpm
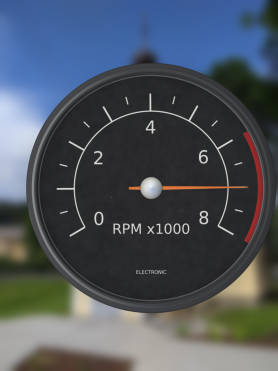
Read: 7000 rpm
